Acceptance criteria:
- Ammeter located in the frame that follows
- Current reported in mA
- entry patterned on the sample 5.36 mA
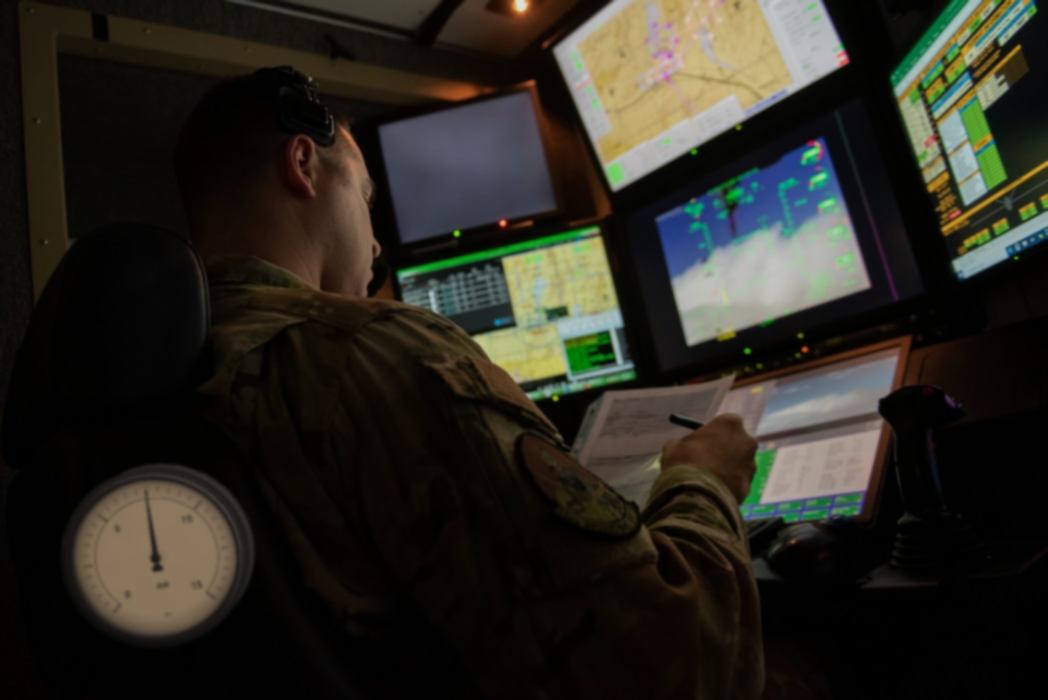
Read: 7.5 mA
